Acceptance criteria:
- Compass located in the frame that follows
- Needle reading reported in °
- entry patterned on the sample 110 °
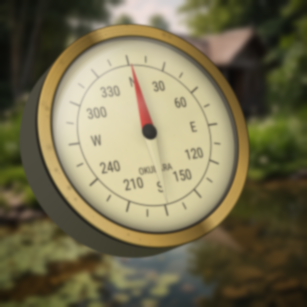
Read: 0 °
